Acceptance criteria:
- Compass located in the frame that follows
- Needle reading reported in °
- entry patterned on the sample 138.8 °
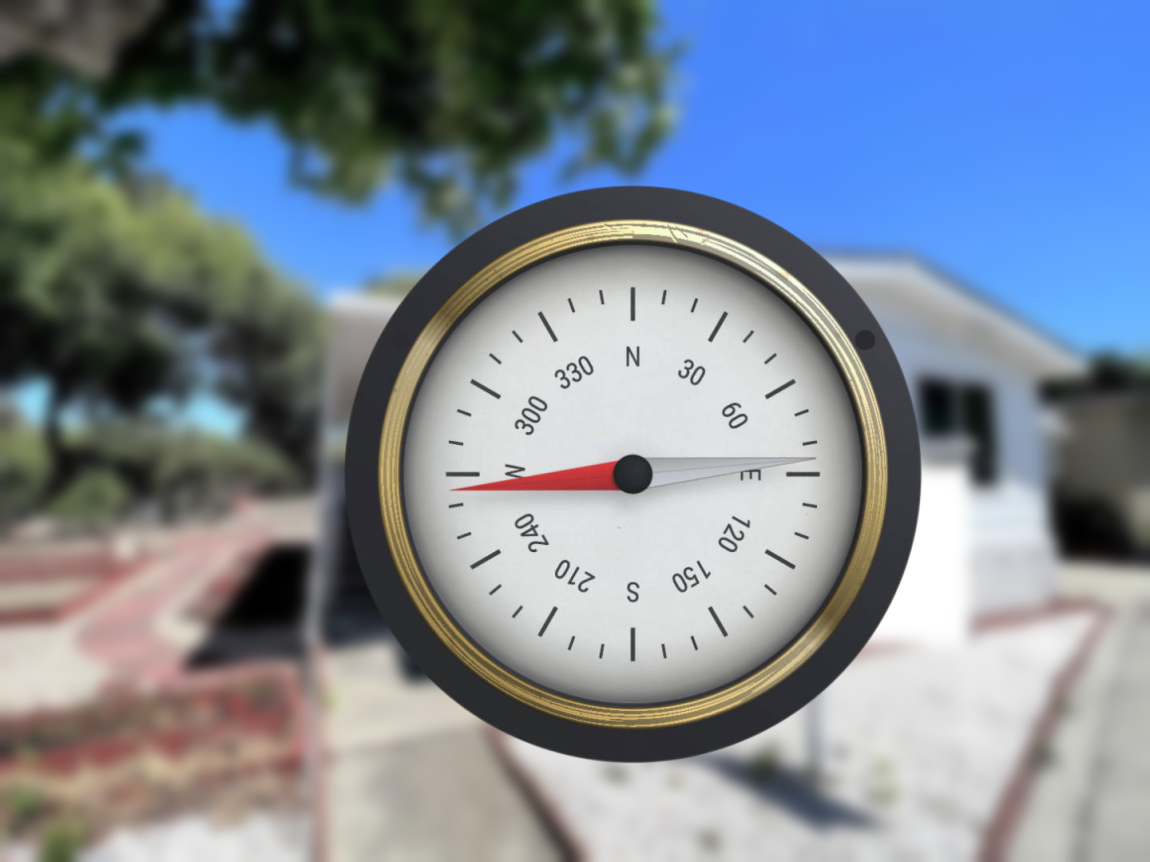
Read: 265 °
